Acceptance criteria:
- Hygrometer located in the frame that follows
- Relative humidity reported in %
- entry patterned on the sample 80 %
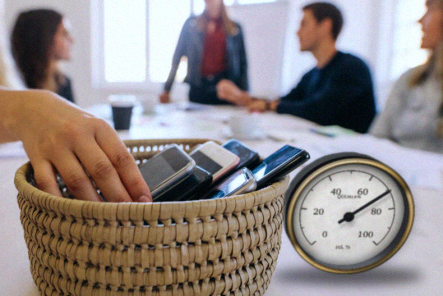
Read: 70 %
